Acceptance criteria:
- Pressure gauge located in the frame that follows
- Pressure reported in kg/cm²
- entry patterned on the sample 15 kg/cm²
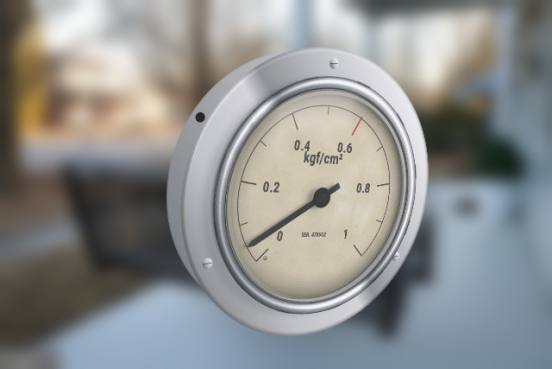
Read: 0.05 kg/cm²
